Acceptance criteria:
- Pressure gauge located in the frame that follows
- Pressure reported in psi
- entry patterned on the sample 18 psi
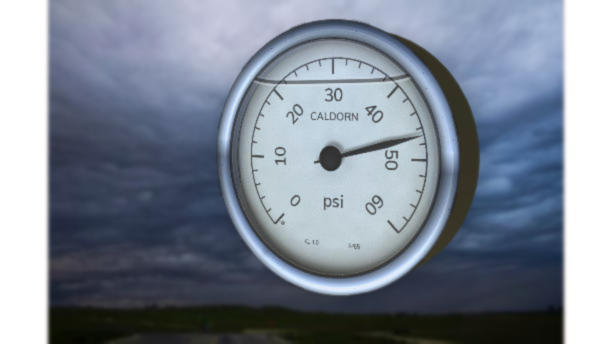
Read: 47 psi
